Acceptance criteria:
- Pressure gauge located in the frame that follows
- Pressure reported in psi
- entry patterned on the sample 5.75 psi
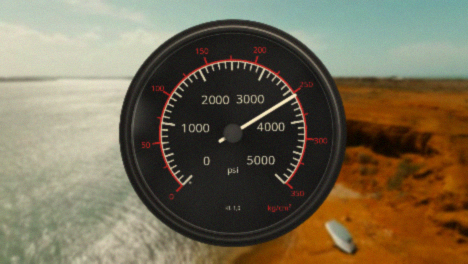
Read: 3600 psi
